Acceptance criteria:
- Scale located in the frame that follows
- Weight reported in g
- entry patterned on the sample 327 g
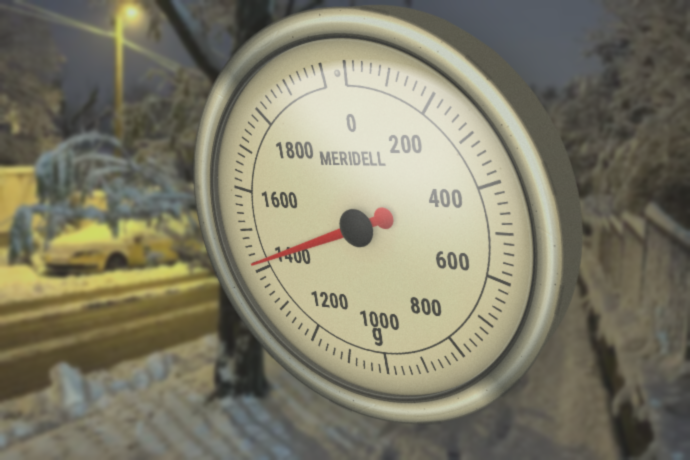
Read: 1420 g
